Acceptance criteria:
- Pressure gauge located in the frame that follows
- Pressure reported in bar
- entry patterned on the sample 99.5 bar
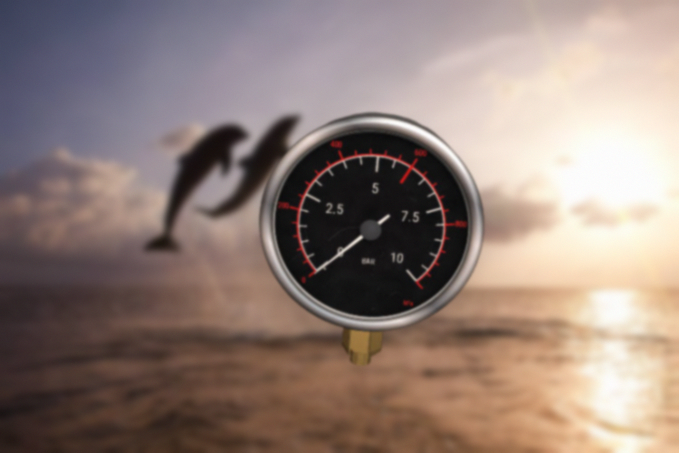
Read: 0 bar
